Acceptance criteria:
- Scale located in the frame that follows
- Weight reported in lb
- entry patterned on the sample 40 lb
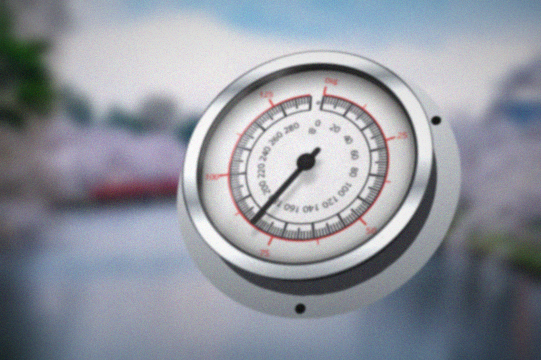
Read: 180 lb
